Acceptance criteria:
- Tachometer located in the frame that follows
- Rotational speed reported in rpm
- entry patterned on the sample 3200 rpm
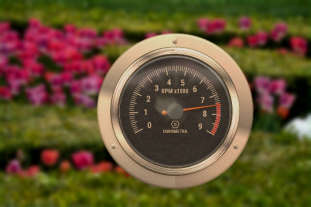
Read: 7500 rpm
